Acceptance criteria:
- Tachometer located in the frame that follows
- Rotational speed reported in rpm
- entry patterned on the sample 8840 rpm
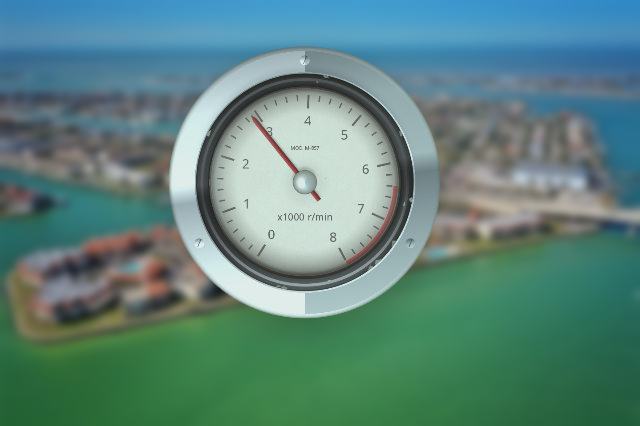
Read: 2900 rpm
